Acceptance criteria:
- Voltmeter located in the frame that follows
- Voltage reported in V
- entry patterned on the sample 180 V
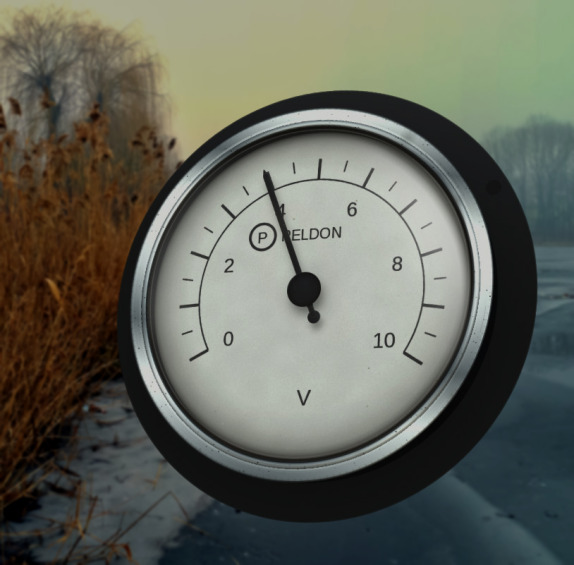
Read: 4 V
